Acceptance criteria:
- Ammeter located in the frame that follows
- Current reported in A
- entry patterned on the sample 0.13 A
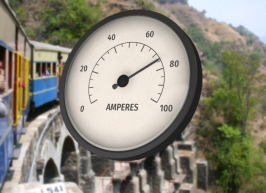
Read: 75 A
